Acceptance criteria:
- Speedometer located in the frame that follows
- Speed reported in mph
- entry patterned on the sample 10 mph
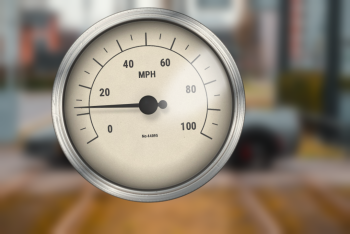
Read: 12.5 mph
